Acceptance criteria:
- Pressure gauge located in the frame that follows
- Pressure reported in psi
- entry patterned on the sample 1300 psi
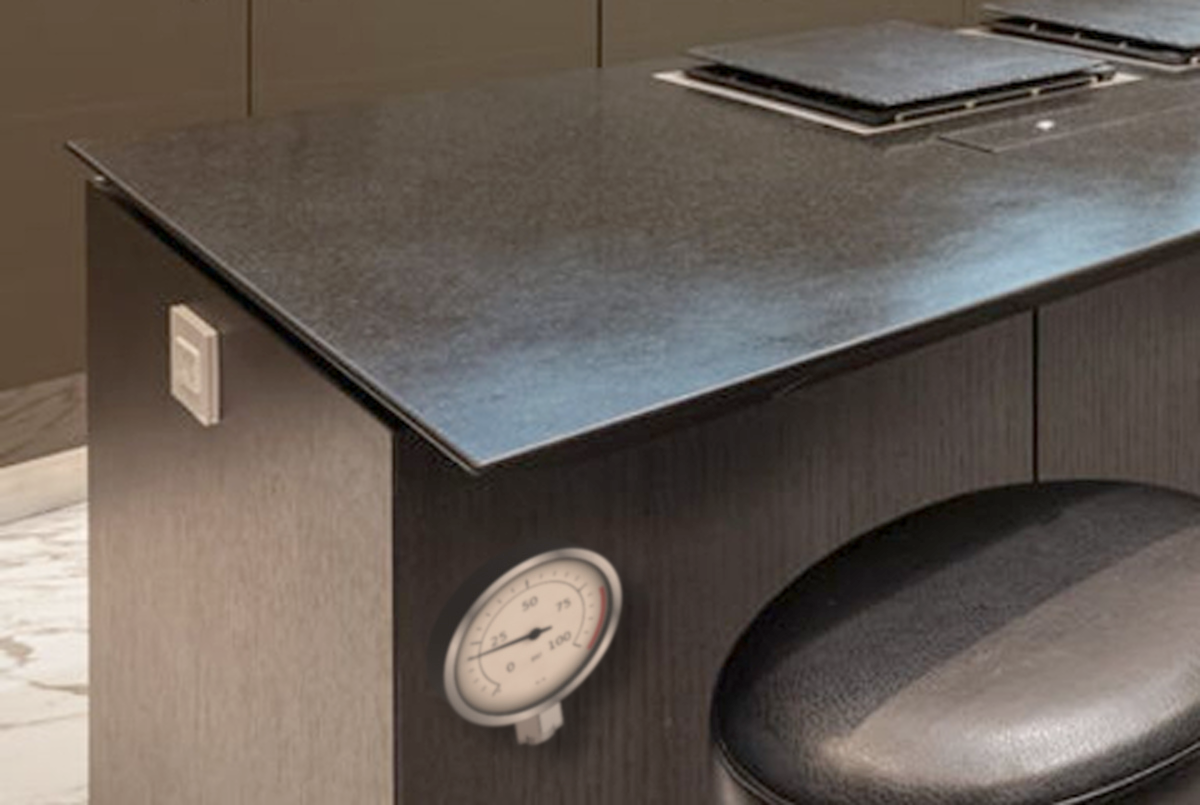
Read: 20 psi
